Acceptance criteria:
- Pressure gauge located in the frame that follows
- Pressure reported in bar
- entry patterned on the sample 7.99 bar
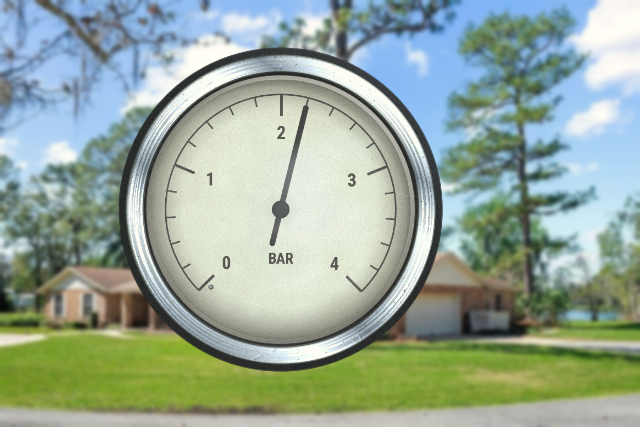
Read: 2.2 bar
